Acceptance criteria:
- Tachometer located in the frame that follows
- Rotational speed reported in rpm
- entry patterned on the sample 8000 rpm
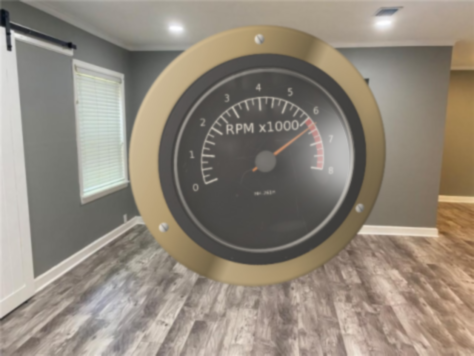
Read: 6250 rpm
